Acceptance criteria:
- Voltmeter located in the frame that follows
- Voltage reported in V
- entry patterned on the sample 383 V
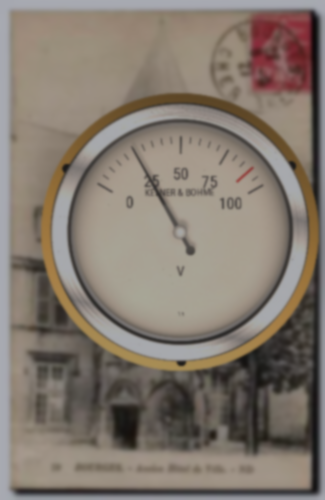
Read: 25 V
